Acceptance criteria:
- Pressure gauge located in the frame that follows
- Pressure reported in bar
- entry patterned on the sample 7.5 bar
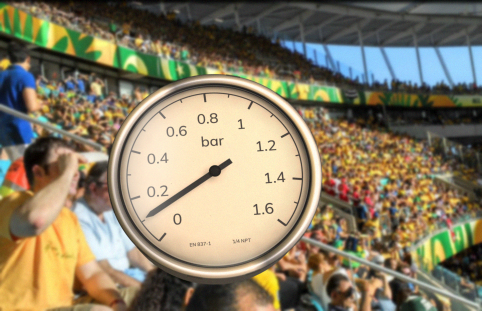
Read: 0.1 bar
